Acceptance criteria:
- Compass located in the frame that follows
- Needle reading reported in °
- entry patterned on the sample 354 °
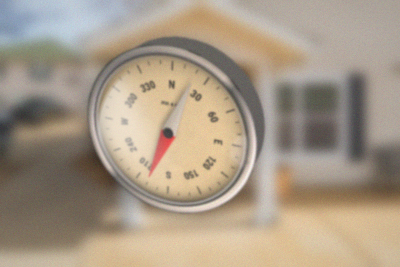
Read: 200 °
